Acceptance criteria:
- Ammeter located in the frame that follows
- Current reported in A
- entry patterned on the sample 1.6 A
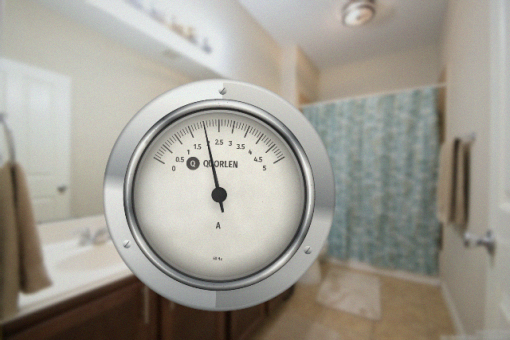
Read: 2 A
